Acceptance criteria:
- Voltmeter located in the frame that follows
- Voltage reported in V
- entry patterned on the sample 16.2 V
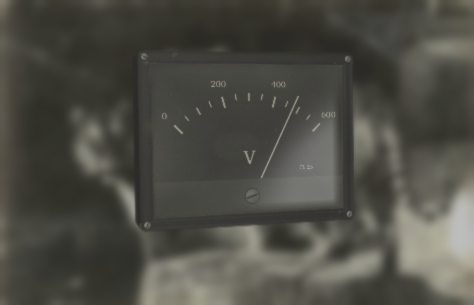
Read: 475 V
